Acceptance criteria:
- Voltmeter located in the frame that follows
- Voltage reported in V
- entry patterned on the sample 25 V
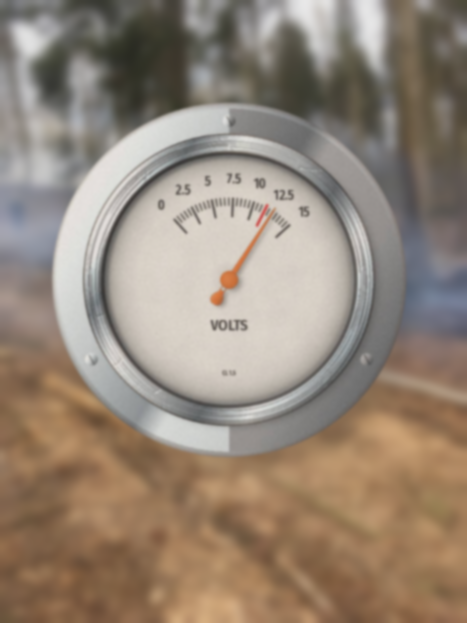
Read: 12.5 V
